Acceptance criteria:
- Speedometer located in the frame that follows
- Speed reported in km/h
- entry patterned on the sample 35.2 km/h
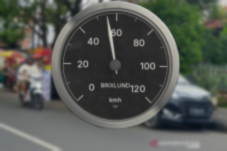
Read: 55 km/h
